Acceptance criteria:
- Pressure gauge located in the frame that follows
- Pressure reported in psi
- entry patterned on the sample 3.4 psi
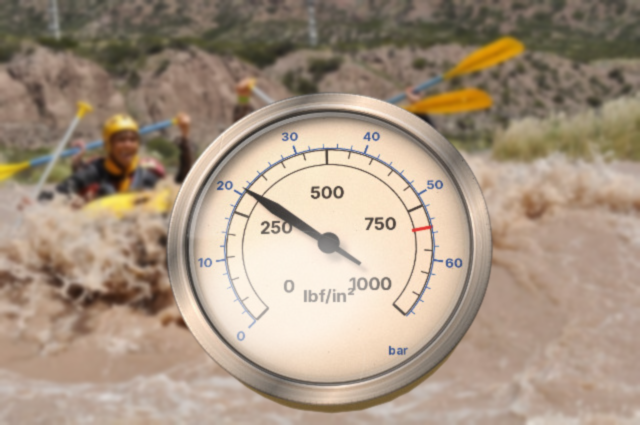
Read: 300 psi
